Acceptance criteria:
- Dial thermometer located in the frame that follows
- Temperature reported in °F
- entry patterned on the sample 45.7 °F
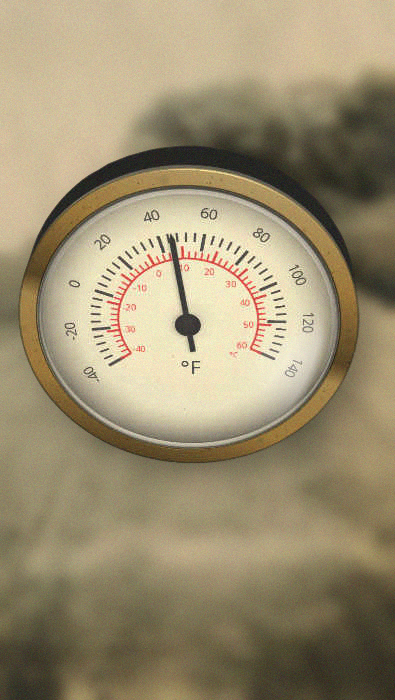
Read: 46 °F
